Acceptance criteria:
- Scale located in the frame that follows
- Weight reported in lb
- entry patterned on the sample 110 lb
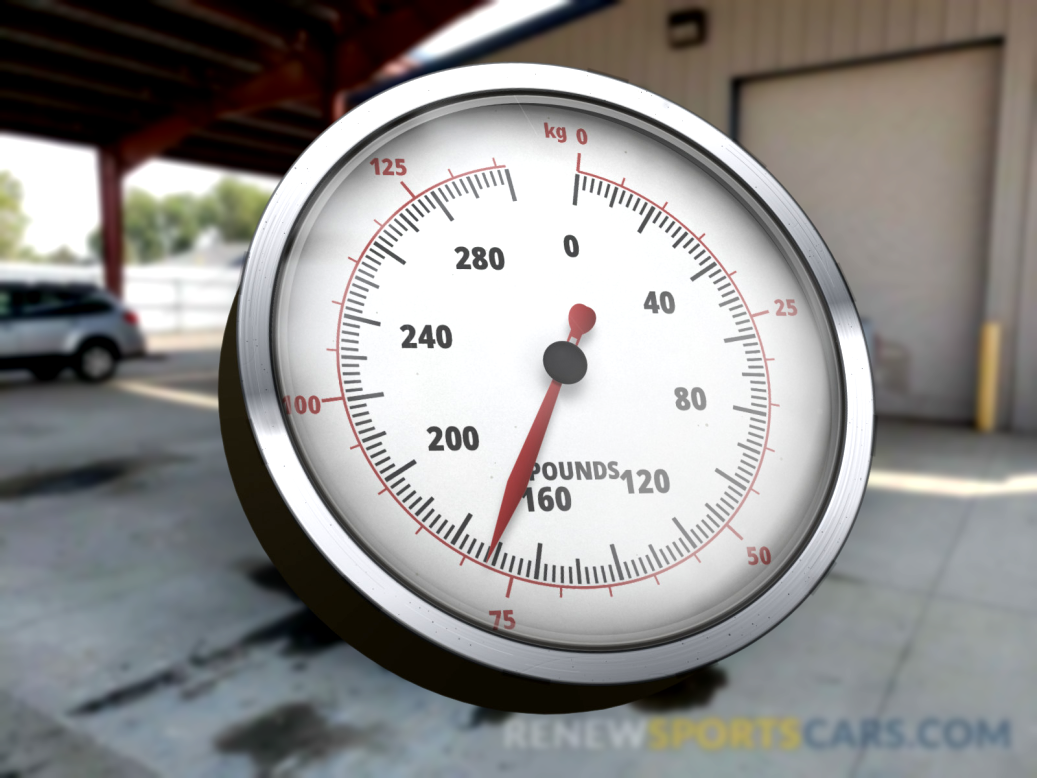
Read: 172 lb
